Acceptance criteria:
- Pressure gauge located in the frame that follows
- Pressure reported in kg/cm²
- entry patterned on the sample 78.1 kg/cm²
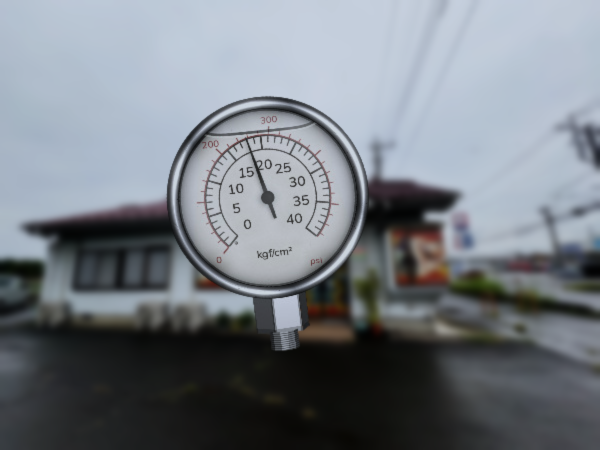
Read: 18 kg/cm²
